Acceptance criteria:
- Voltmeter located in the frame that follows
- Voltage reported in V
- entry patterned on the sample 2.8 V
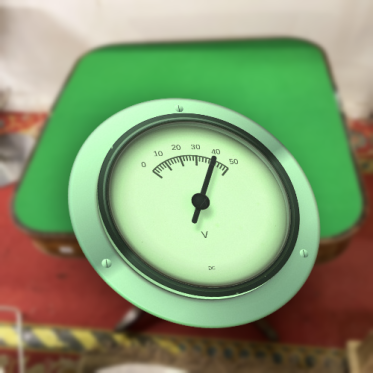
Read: 40 V
